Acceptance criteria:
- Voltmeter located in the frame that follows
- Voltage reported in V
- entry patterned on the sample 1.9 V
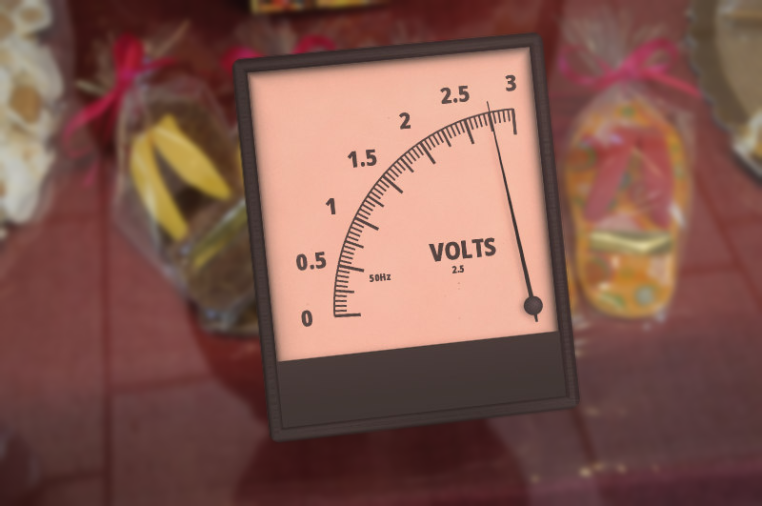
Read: 2.75 V
